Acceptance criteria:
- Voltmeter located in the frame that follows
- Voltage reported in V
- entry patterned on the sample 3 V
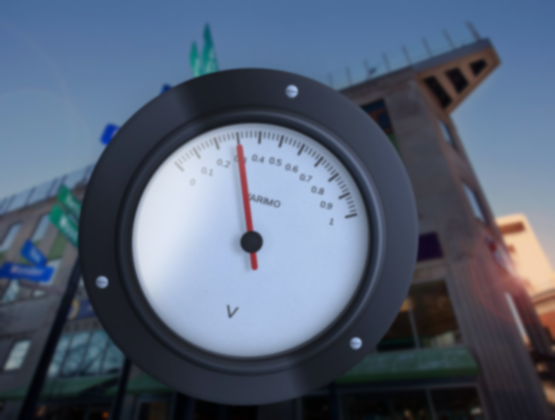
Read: 0.3 V
